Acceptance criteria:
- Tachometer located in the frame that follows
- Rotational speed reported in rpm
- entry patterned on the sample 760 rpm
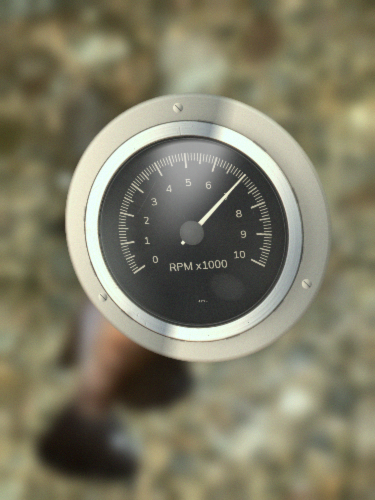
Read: 7000 rpm
